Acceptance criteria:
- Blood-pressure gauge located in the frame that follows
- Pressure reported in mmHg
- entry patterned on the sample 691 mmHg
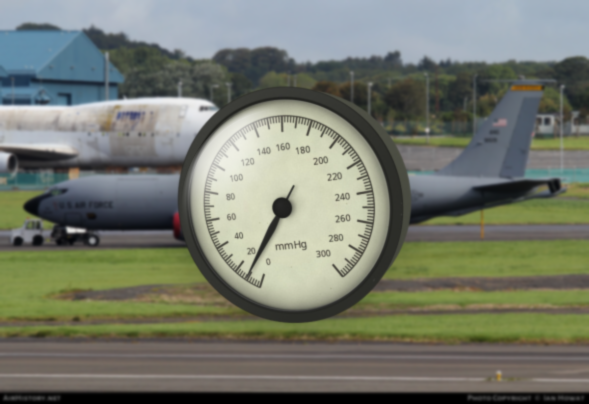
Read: 10 mmHg
